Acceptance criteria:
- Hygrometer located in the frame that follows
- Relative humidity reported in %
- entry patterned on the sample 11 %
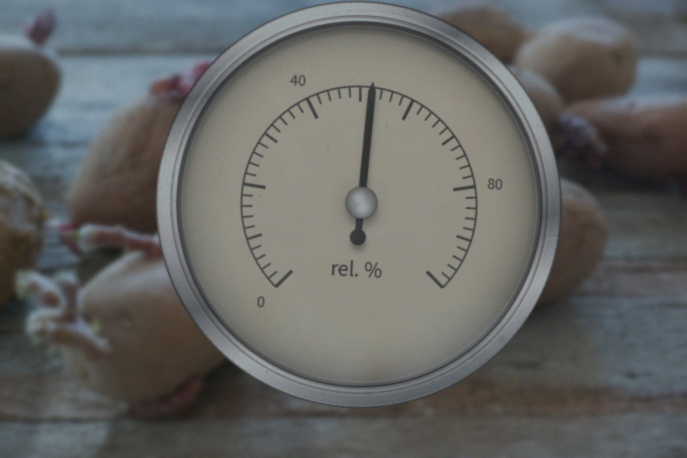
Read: 52 %
